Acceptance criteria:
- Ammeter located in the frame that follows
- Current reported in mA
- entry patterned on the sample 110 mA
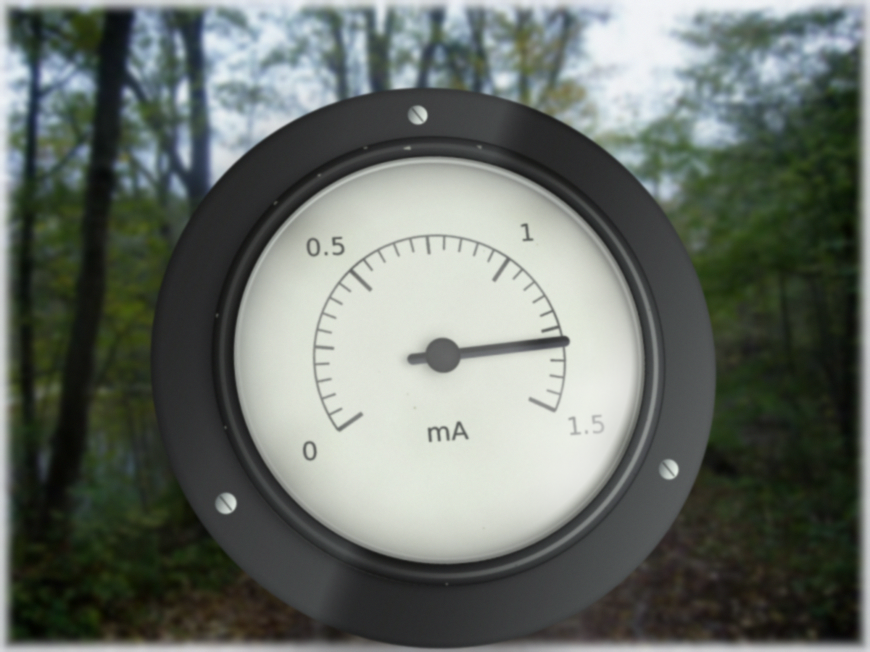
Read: 1.3 mA
